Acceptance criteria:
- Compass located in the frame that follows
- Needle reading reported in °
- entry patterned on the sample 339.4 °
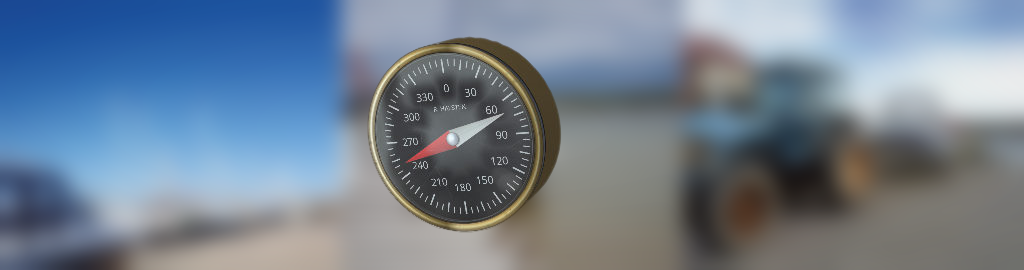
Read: 250 °
